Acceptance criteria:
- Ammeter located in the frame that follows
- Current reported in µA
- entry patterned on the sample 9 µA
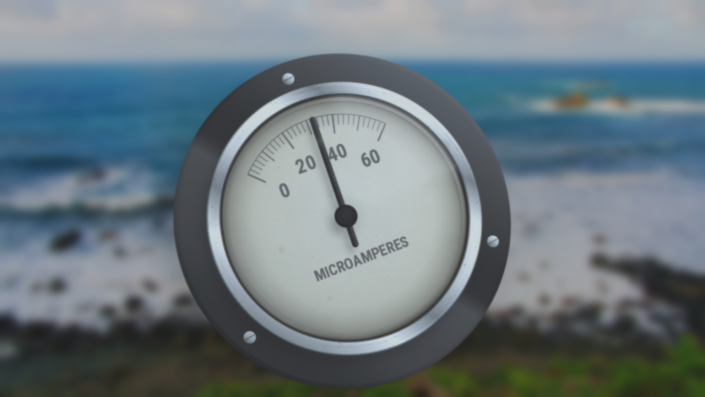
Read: 32 µA
